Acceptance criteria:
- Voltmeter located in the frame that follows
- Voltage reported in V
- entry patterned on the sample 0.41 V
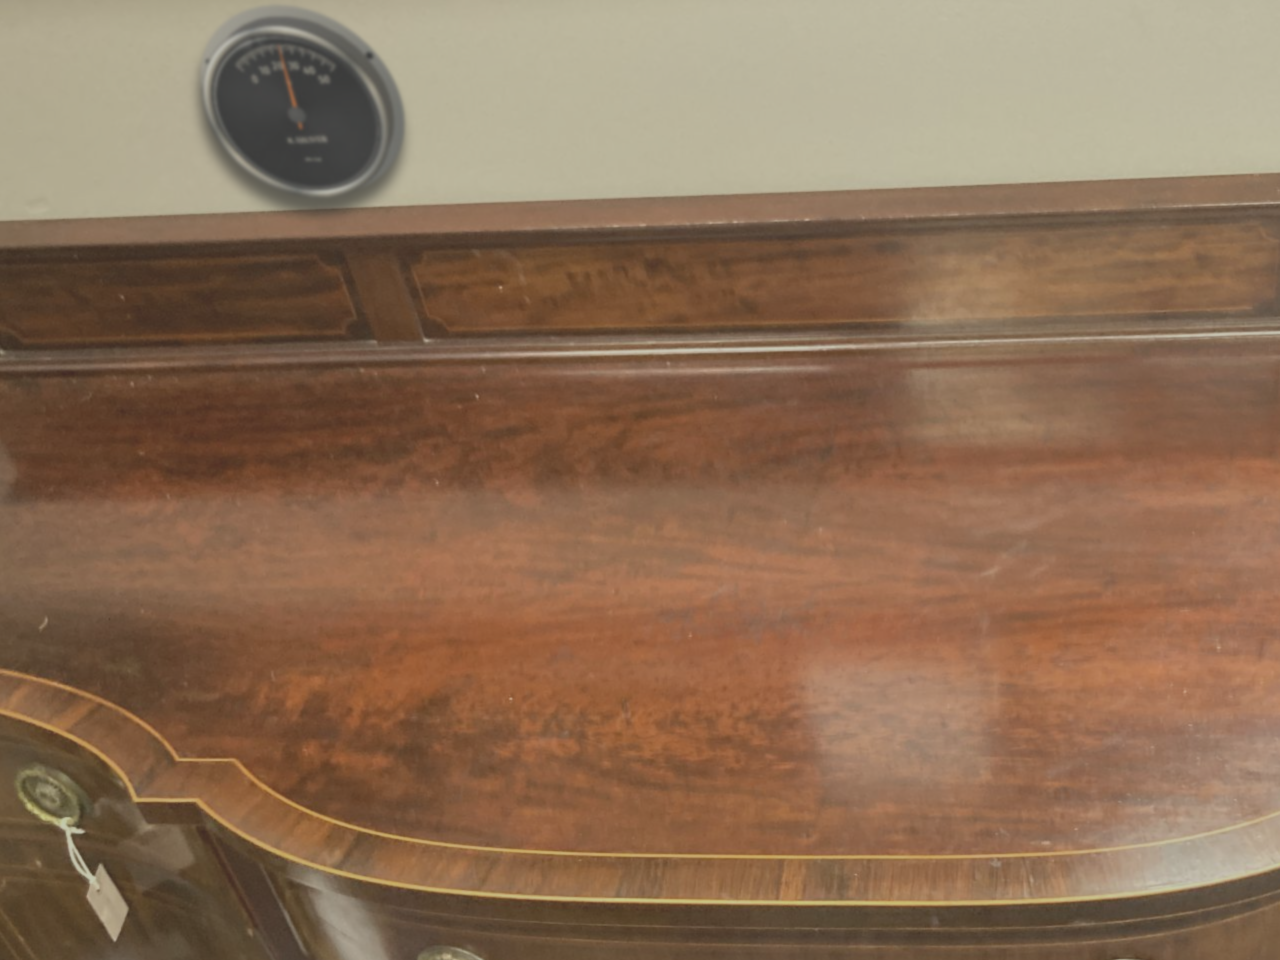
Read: 25 V
